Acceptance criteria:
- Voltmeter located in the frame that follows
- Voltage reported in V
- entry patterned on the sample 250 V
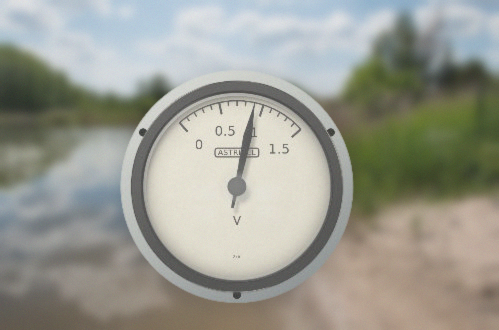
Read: 0.9 V
